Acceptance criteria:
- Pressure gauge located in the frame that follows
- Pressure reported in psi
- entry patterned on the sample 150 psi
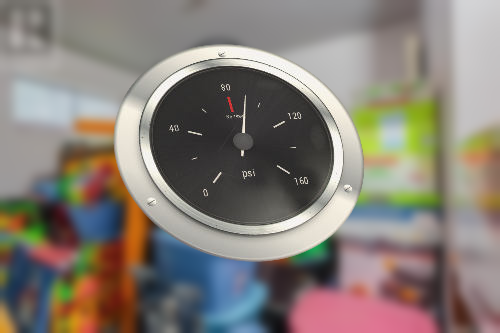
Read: 90 psi
